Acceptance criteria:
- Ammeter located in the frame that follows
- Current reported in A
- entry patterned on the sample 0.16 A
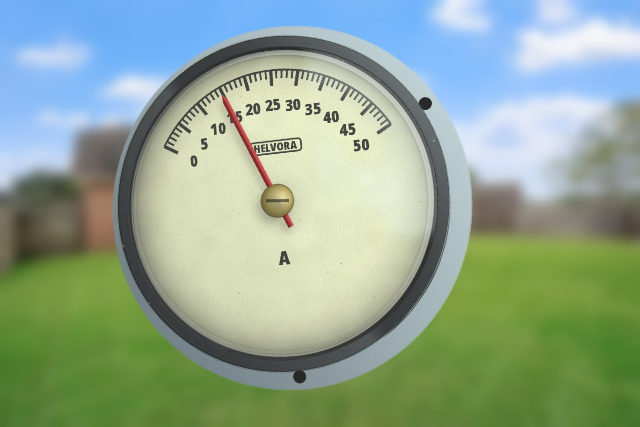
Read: 15 A
